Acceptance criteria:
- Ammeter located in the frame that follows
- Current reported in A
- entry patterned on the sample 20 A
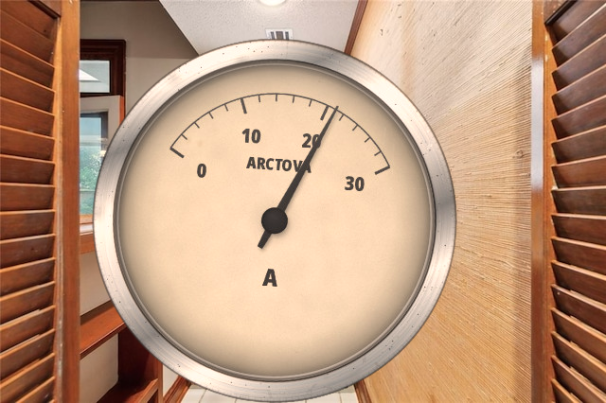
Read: 21 A
